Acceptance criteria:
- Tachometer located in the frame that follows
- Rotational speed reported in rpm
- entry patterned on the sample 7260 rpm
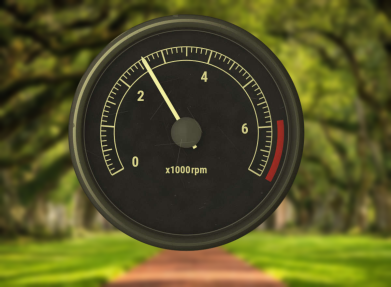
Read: 2600 rpm
